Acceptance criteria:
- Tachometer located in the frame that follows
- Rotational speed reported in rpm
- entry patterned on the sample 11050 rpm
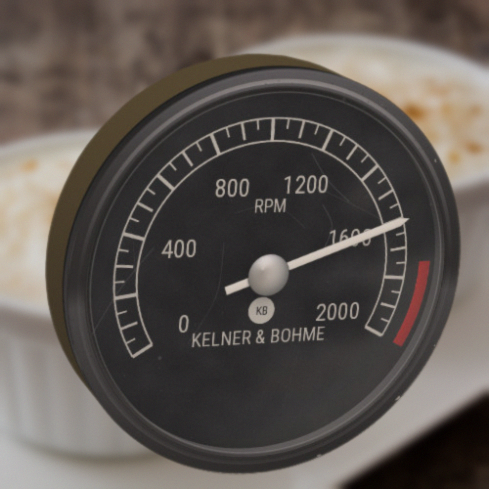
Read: 1600 rpm
